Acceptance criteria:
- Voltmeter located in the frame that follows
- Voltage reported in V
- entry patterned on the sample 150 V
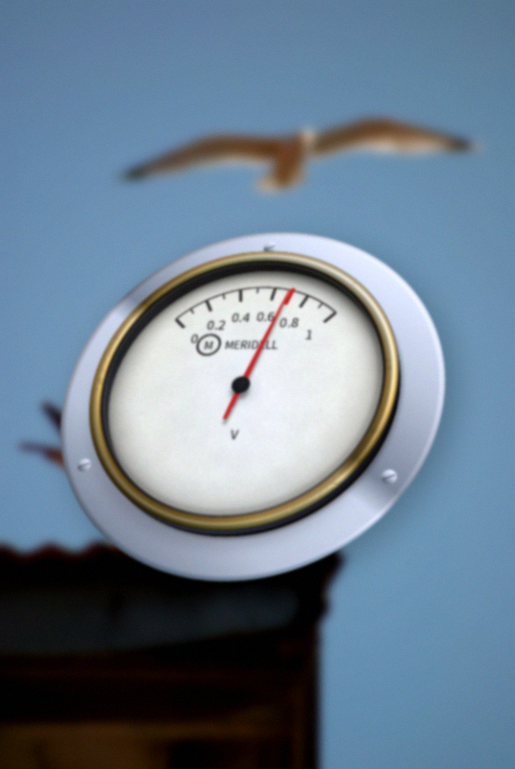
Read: 0.7 V
